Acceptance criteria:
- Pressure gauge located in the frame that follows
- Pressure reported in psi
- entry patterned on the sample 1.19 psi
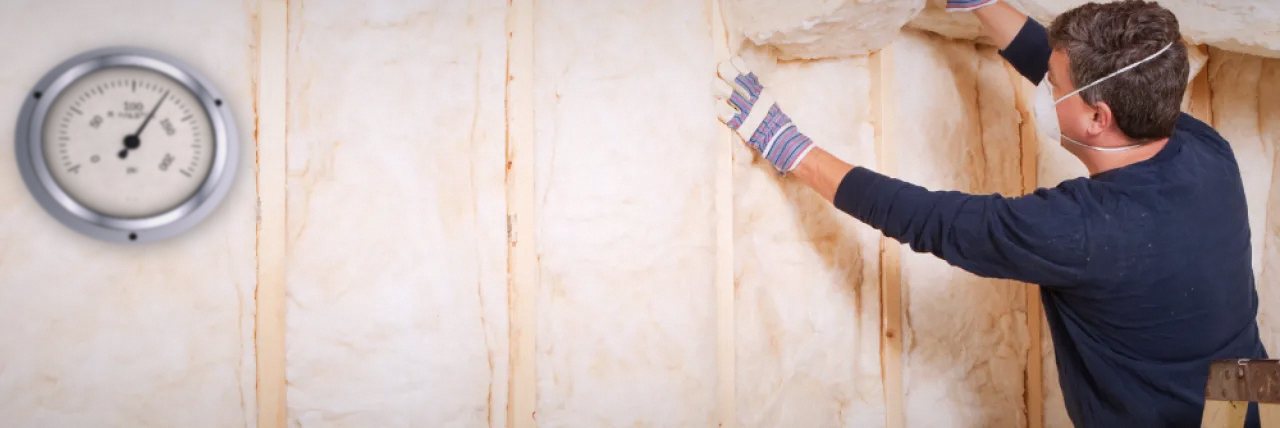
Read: 125 psi
